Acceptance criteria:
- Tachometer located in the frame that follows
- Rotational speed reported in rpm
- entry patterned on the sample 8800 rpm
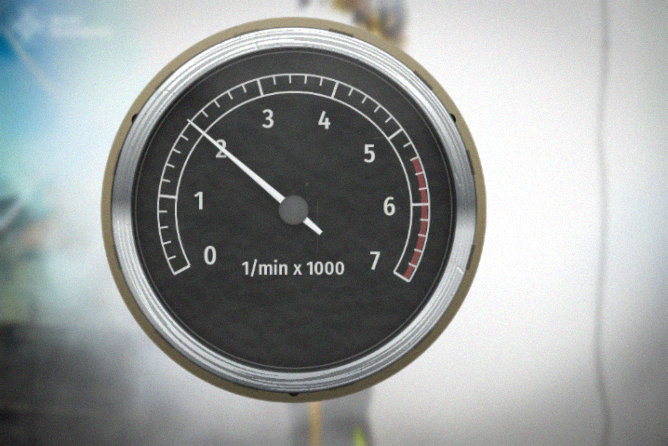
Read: 2000 rpm
